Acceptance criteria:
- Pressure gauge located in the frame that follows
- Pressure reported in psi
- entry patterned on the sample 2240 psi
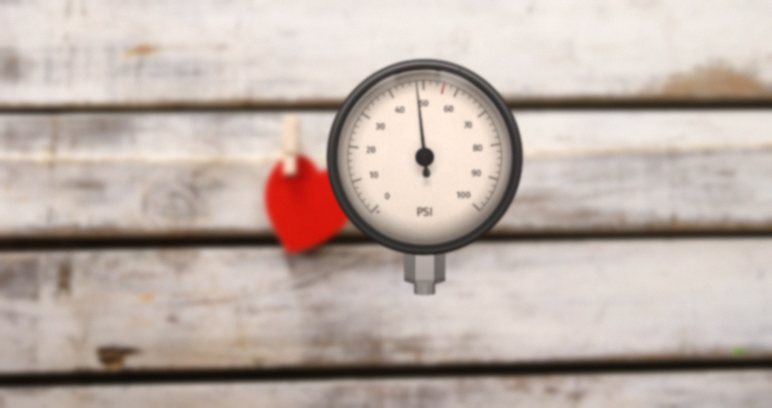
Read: 48 psi
